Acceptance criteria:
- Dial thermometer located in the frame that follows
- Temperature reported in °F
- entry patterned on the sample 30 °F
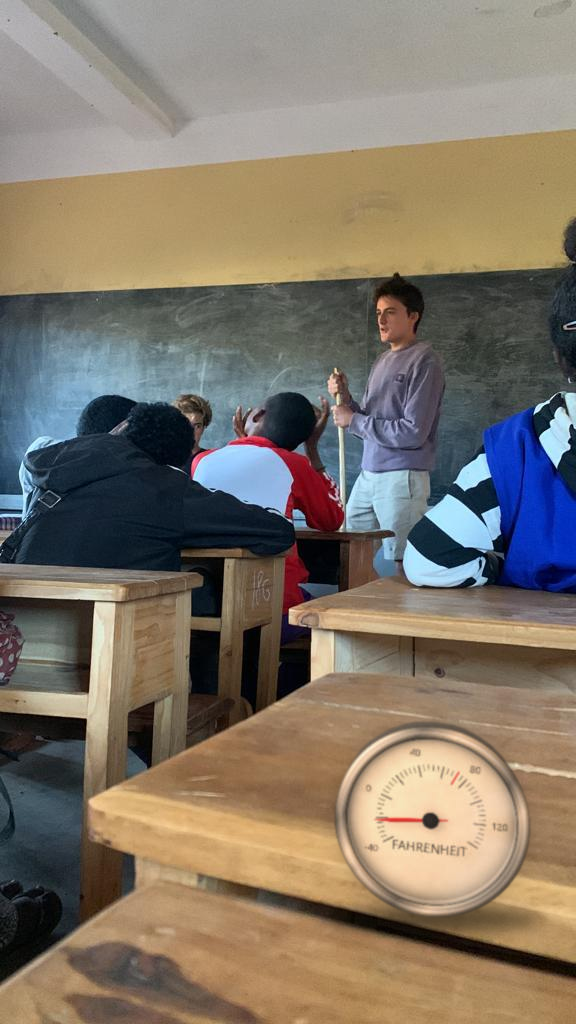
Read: -20 °F
